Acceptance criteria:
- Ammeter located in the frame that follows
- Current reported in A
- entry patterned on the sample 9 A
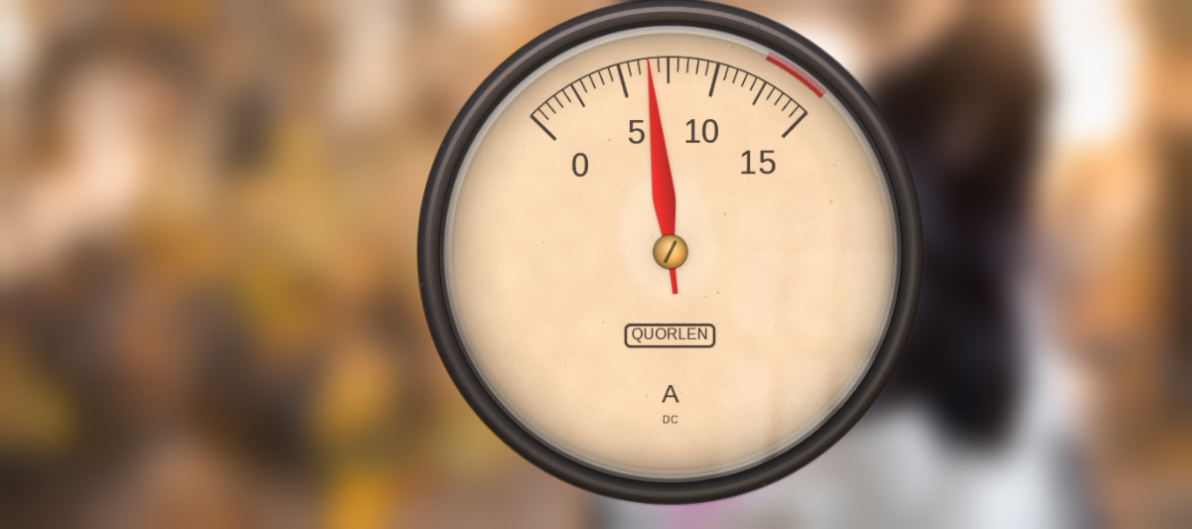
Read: 6.5 A
